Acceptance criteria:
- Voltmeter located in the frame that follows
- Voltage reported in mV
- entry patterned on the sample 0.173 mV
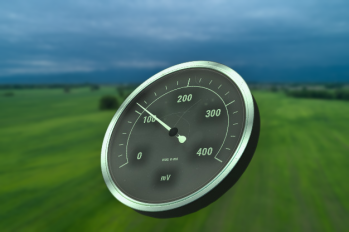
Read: 110 mV
